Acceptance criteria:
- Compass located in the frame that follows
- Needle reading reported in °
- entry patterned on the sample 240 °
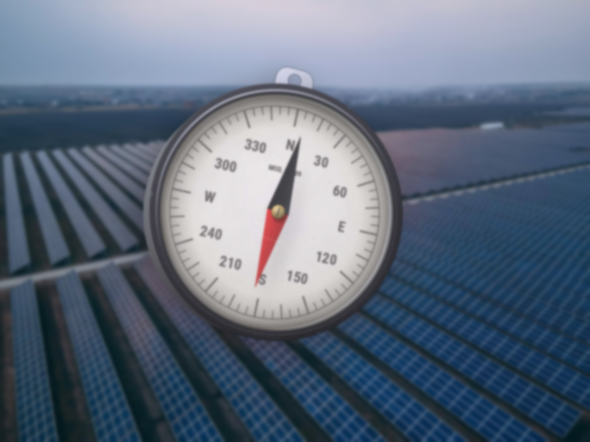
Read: 185 °
